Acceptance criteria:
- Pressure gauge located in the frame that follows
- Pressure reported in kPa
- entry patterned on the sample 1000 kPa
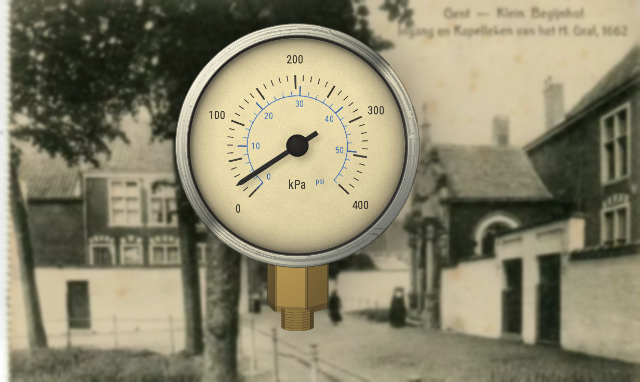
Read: 20 kPa
